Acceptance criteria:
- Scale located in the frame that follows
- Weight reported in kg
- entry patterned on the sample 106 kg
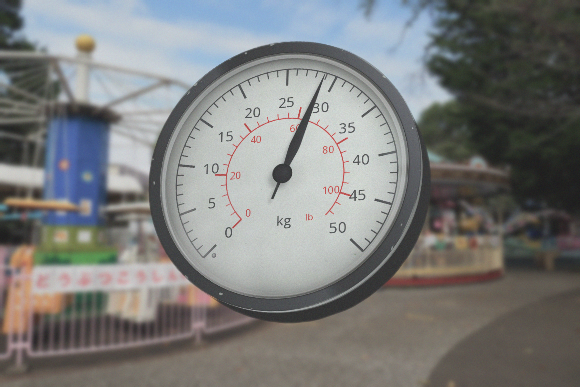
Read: 29 kg
